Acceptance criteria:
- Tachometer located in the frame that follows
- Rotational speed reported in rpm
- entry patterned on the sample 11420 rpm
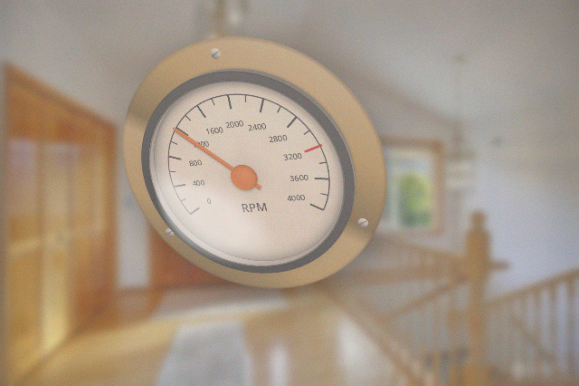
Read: 1200 rpm
